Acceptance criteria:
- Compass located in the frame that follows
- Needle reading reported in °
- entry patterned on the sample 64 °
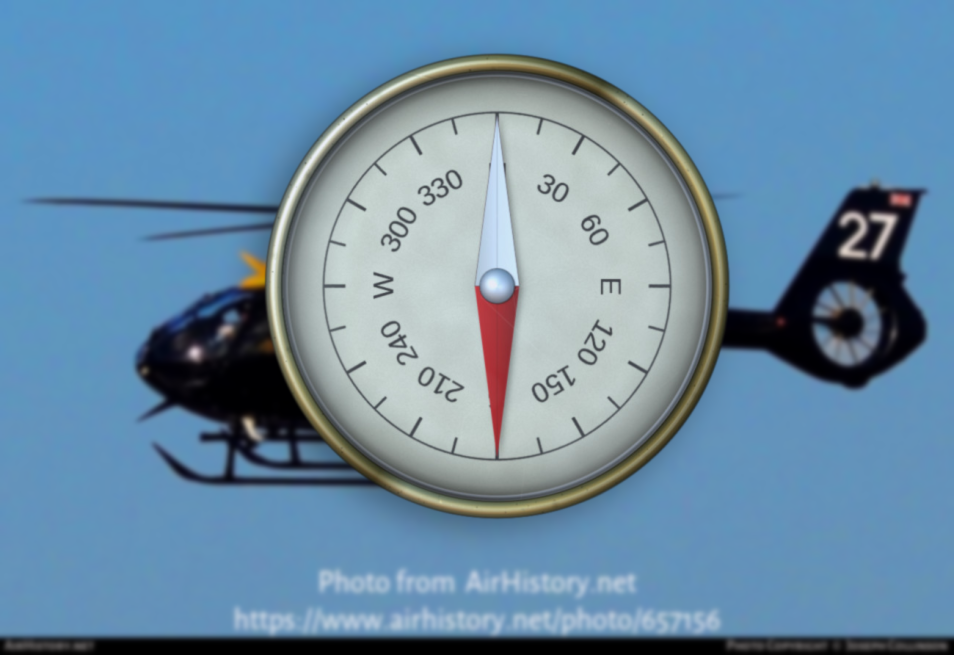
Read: 180 °
